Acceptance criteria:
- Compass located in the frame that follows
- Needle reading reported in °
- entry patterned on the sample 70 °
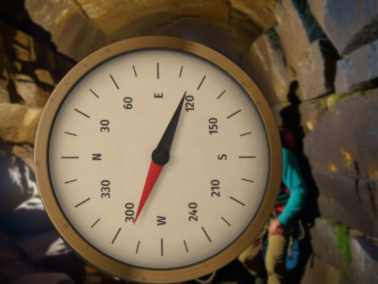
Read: 292.5 °
